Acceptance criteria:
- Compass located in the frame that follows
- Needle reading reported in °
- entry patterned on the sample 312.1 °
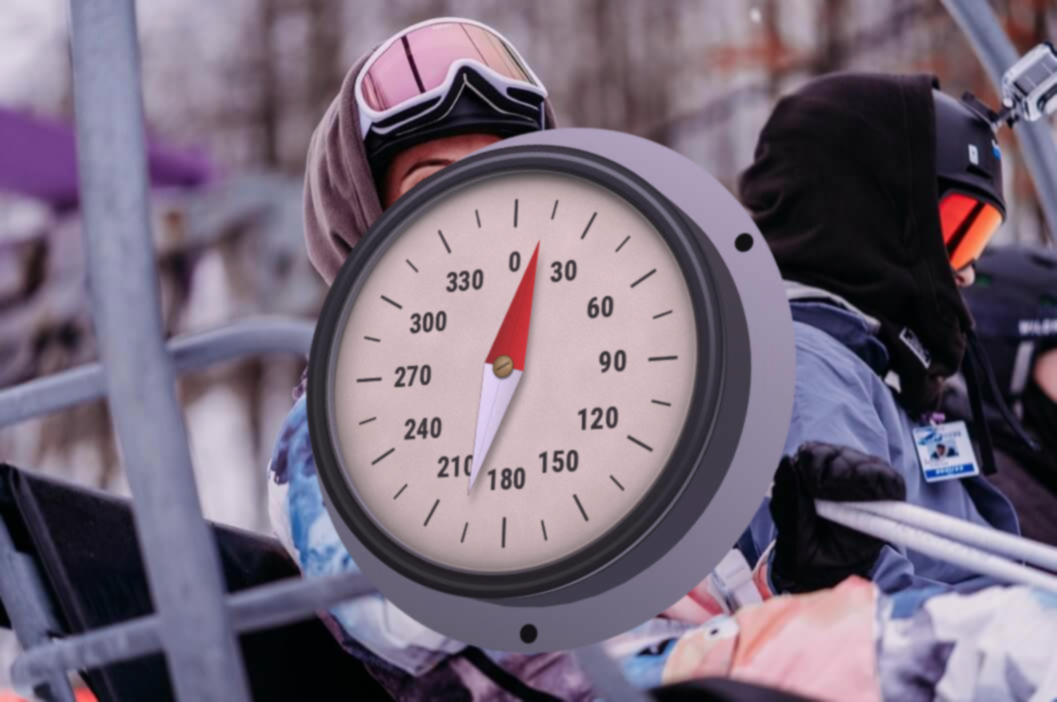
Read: 15 °
